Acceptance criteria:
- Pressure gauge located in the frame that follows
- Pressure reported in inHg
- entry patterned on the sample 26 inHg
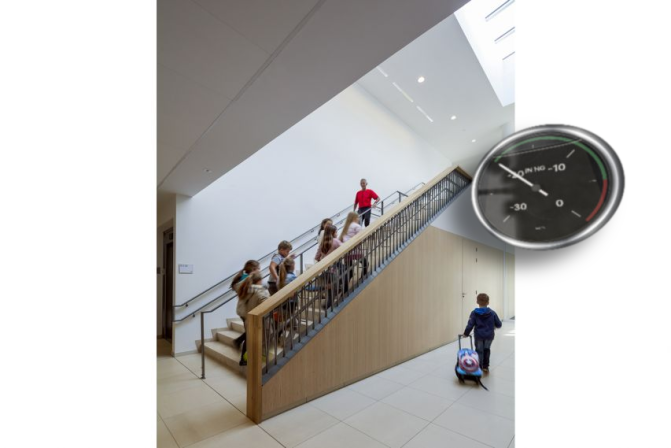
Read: -20 inHg
